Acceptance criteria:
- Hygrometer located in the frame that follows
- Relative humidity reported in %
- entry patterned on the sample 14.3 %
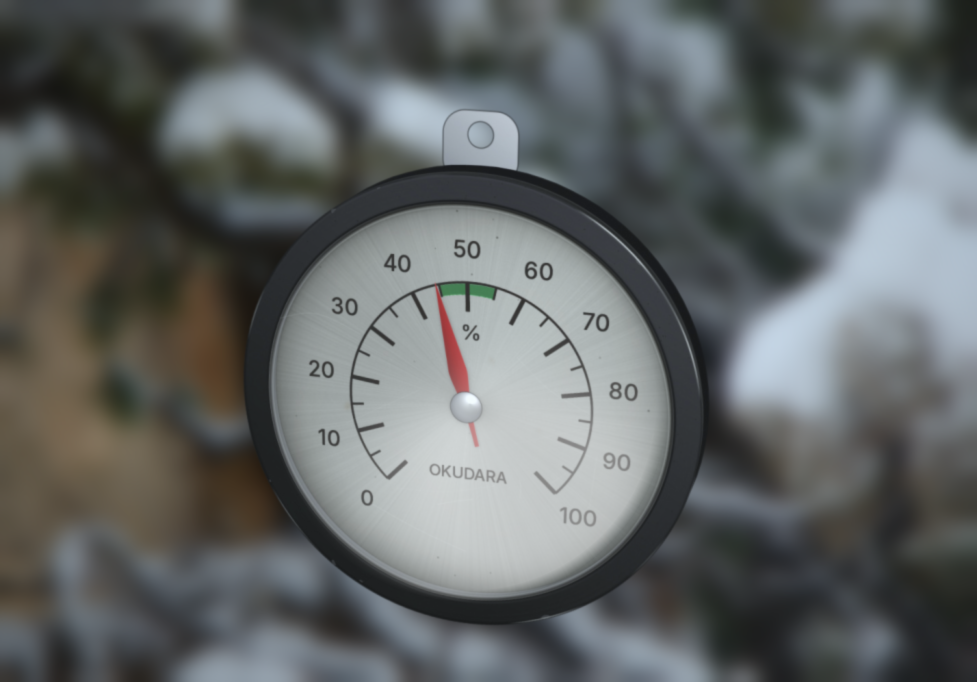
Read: 45 %
